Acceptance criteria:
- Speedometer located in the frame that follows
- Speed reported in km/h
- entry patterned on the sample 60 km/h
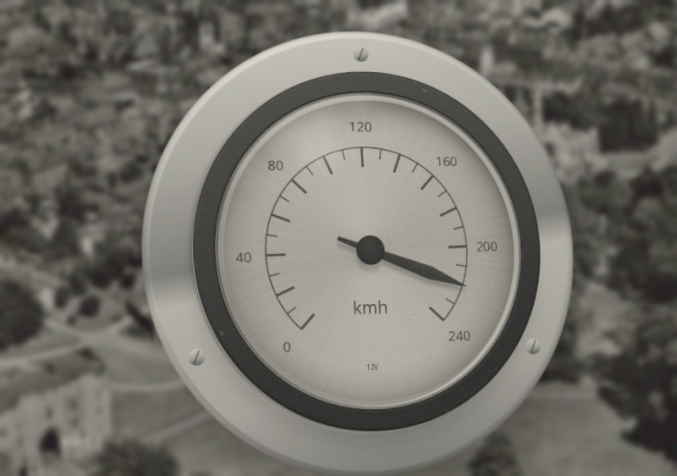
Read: 220 km/h
